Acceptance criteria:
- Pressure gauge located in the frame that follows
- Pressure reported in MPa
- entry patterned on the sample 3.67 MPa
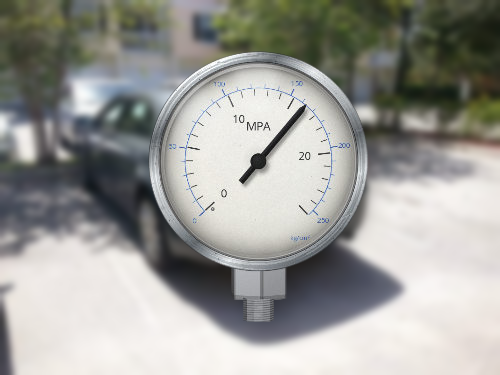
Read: 16 MPa
